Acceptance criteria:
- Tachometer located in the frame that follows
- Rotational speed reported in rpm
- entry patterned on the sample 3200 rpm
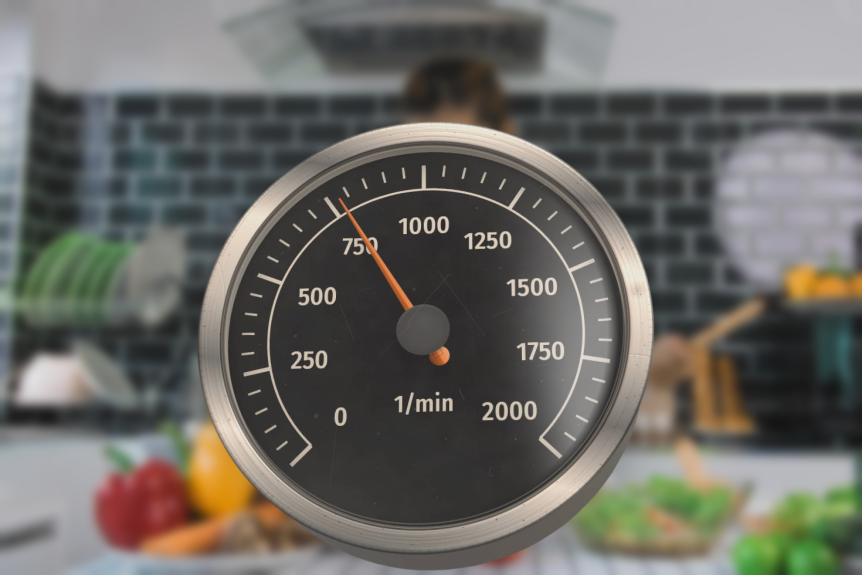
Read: 775 rpm
